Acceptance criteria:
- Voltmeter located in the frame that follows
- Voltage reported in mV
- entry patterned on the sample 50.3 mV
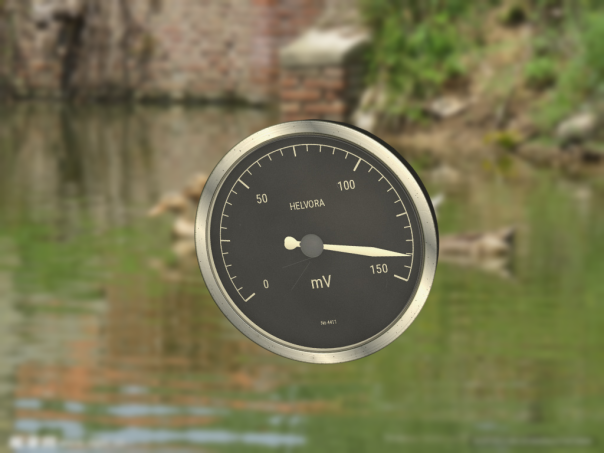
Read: 140 mV
